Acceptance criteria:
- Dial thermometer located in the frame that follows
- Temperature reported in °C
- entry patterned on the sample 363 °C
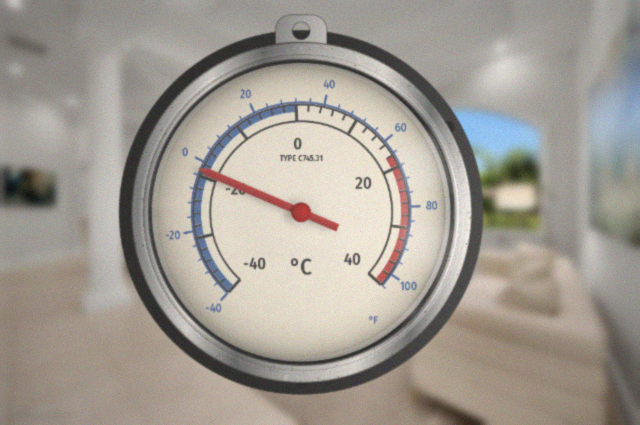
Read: -19 °C
